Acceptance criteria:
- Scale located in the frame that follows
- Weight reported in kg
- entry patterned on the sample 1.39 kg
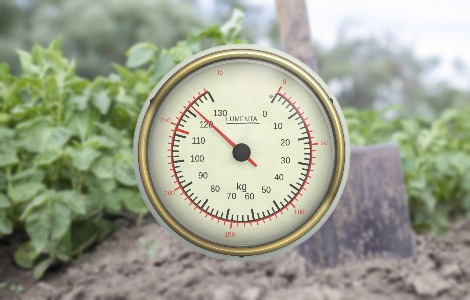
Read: 122 kg
